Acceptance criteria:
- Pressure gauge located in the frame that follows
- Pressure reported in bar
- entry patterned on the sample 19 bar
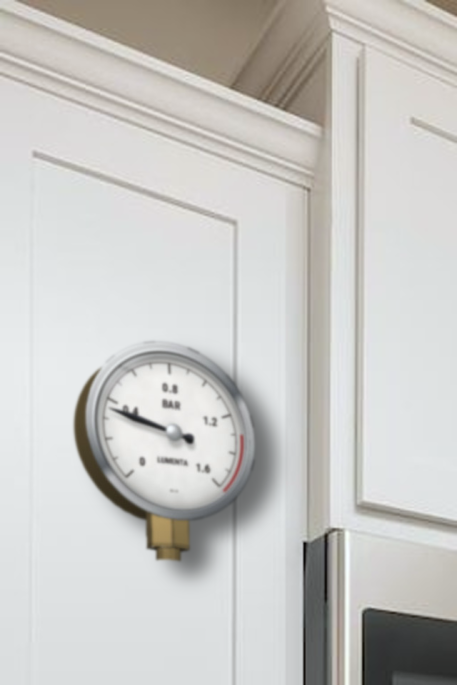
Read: 0.35 bar
